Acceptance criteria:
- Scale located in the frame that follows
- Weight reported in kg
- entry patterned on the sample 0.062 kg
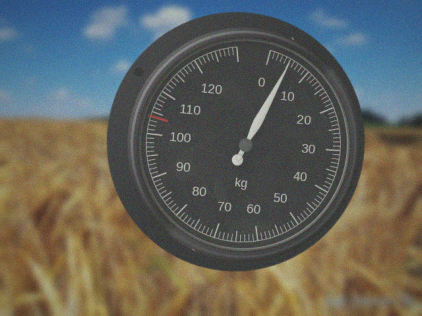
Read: 5 kg
